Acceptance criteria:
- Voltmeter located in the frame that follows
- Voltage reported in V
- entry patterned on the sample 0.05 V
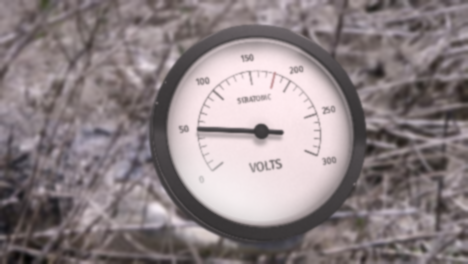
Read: 50 V
